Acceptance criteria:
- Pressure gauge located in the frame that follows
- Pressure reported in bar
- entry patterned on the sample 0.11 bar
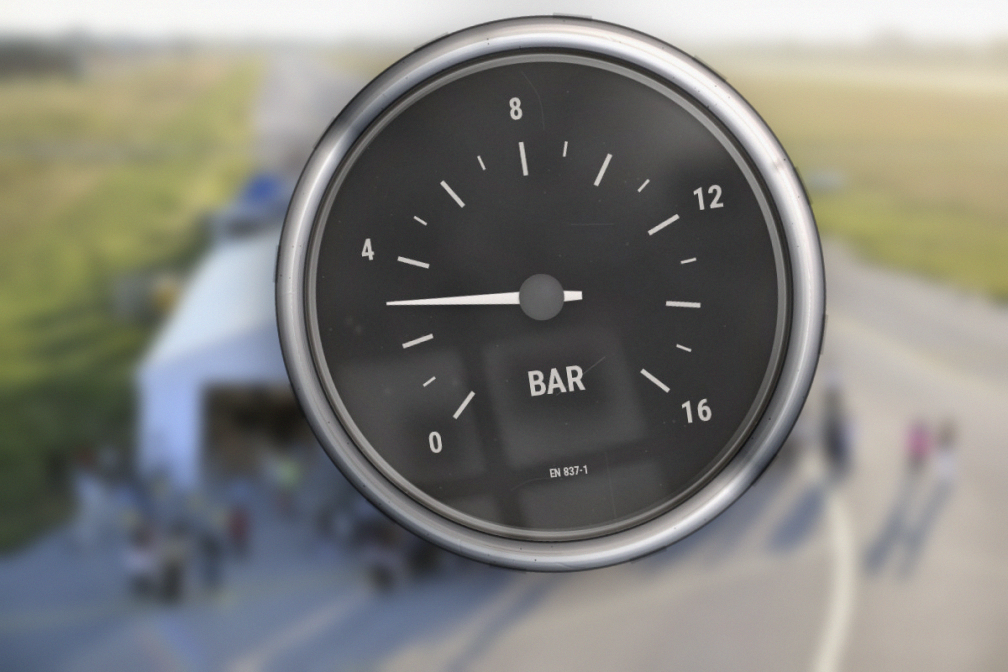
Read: 3 bar
